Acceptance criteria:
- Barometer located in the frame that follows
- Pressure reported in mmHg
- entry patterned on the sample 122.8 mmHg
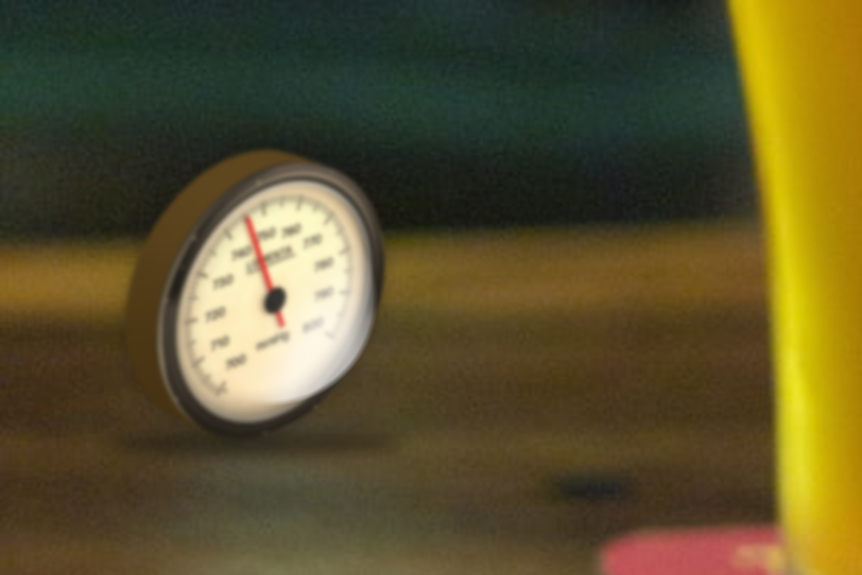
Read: 745 mmHg
